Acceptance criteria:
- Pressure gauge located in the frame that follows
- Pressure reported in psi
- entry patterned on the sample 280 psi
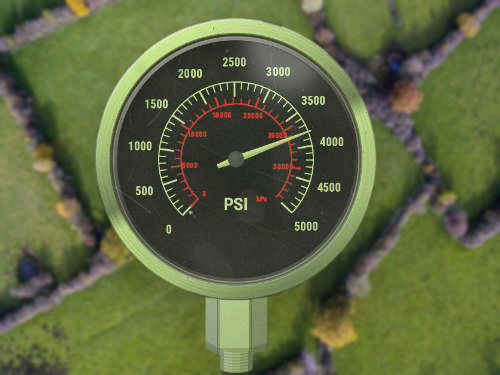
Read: 3800 psi
